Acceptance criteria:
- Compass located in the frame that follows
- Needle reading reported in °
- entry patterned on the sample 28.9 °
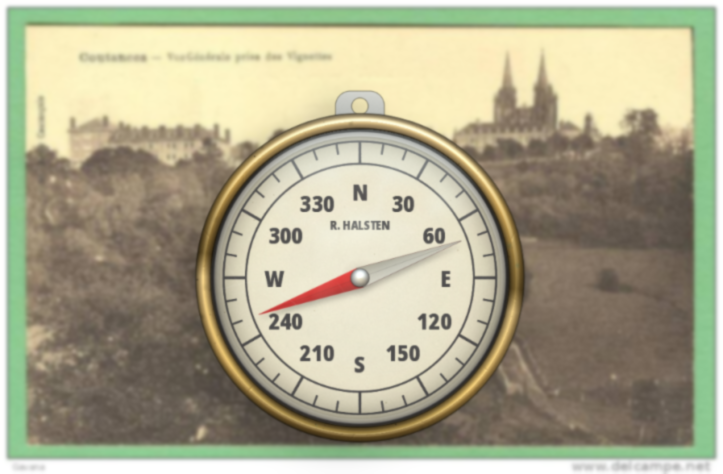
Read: 250 °
